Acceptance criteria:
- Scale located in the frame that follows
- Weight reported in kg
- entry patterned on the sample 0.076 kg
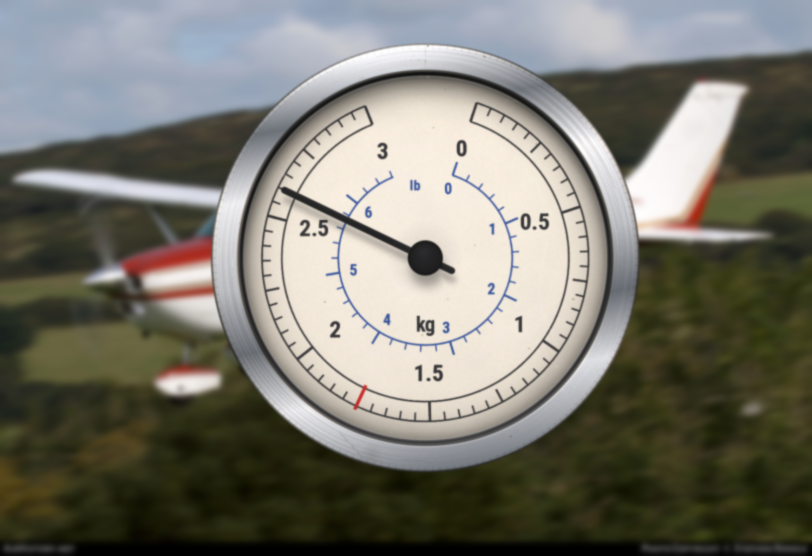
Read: 2.6 kg
